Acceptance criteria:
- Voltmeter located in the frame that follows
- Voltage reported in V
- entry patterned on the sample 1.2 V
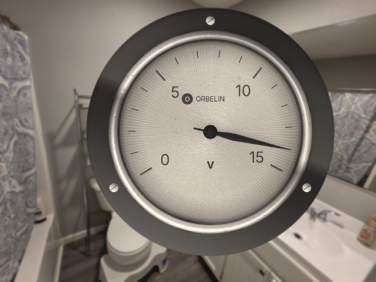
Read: 14 V
